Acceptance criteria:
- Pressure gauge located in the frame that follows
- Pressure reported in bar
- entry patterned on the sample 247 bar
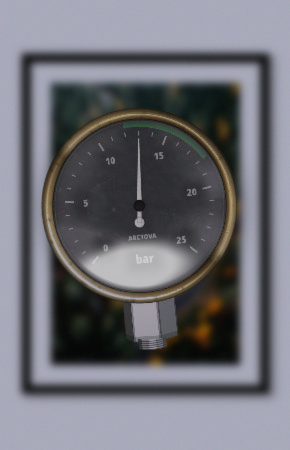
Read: 13 bar
